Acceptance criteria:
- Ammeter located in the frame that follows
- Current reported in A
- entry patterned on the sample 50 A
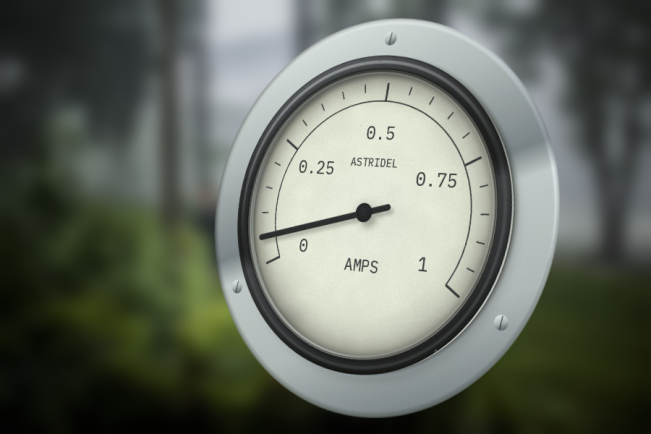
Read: 0.05 A
